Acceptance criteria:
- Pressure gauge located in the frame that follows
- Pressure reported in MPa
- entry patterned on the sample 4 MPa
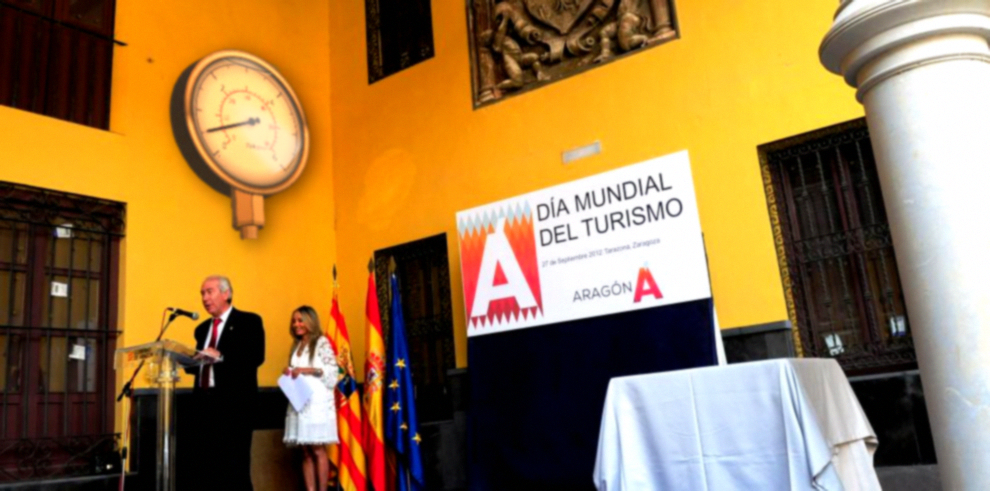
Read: 0.5 MPa
